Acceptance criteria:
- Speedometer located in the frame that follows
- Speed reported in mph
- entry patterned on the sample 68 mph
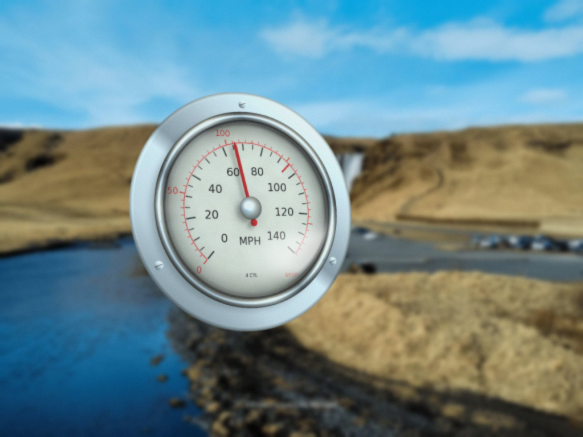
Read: 65 mph
